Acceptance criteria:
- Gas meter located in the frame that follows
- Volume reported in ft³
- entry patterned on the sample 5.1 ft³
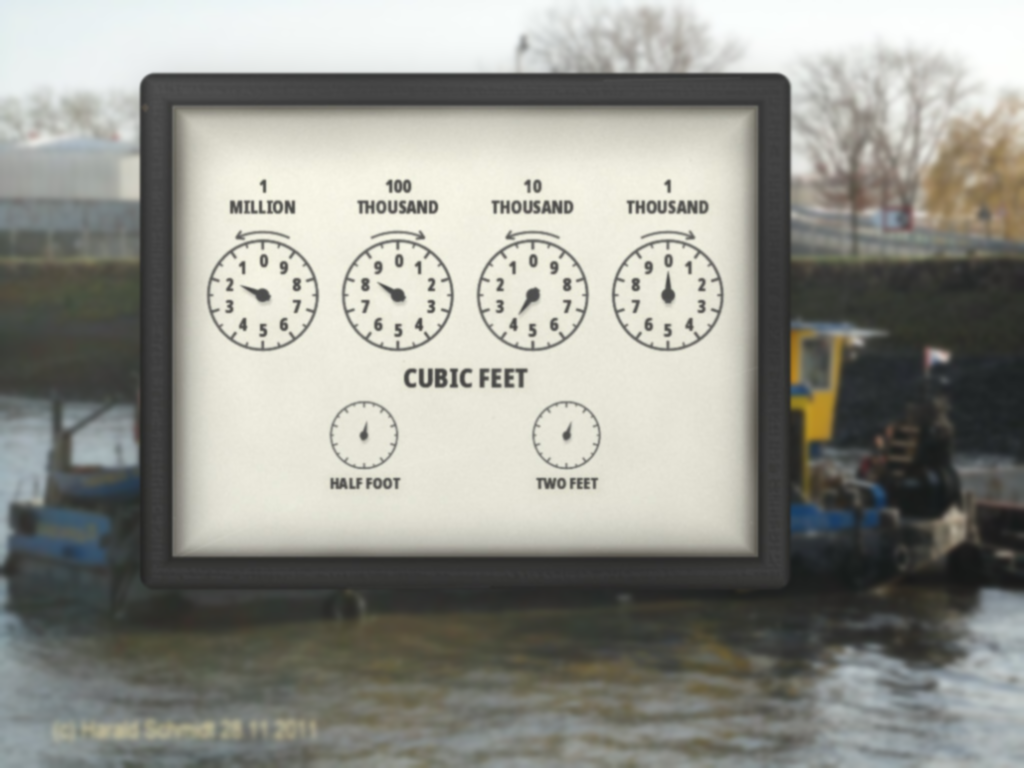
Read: 184000 ft³
